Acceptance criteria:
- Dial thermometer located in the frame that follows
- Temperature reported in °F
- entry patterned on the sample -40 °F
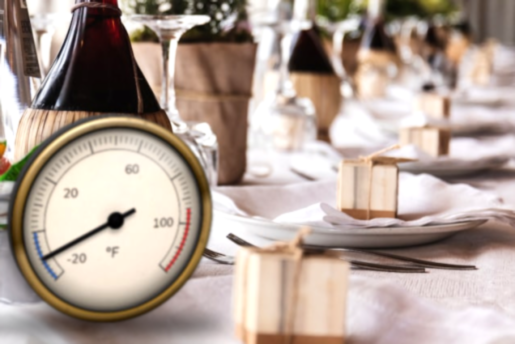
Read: -10 °F
